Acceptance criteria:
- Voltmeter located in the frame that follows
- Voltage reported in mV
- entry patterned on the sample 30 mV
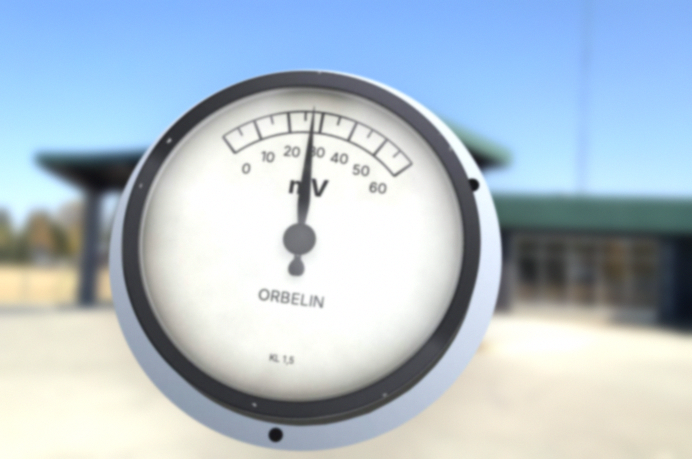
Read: 27.5 mV
